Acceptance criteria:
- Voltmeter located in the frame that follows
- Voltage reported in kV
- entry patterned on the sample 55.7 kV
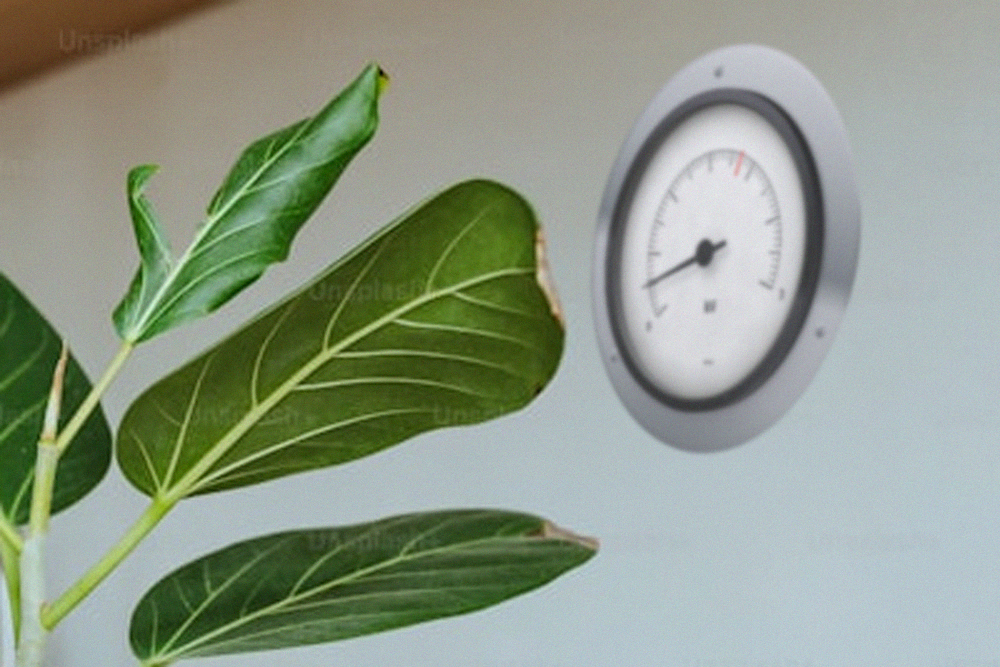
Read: 0.25 kV
